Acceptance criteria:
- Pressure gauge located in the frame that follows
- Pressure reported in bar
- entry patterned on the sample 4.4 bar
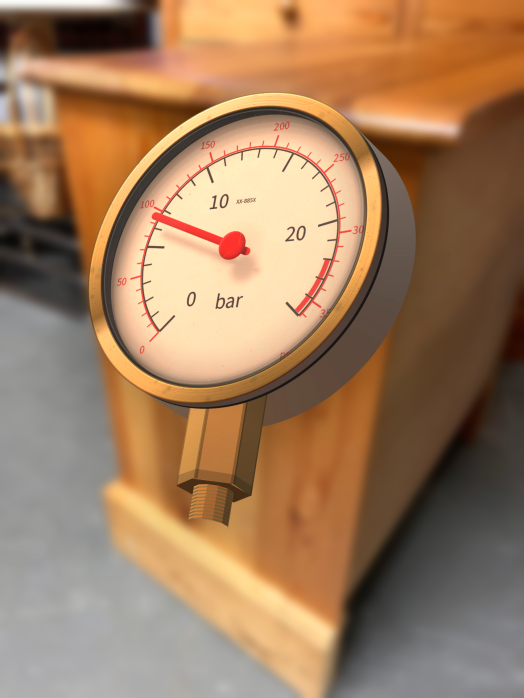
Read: 6.5 bar
